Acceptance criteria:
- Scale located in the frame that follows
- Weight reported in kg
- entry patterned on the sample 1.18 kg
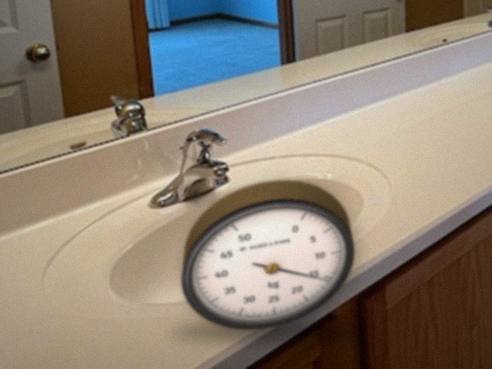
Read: 15 kg
